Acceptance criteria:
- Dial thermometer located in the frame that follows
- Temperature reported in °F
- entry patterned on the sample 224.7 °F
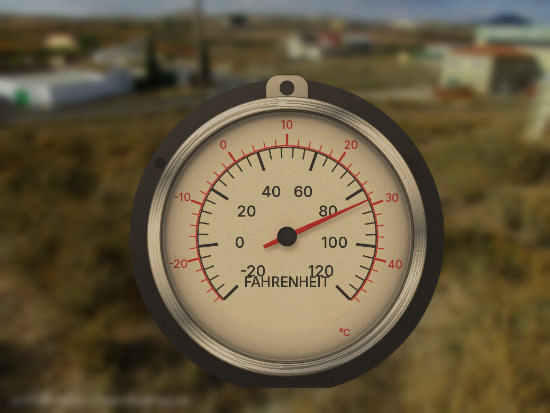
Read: 84 °F
